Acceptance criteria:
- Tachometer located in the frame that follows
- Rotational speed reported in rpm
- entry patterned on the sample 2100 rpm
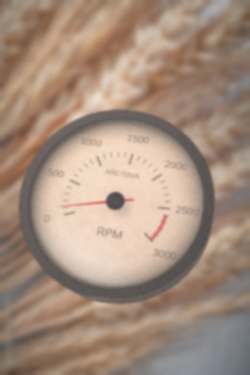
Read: 100 rpm
